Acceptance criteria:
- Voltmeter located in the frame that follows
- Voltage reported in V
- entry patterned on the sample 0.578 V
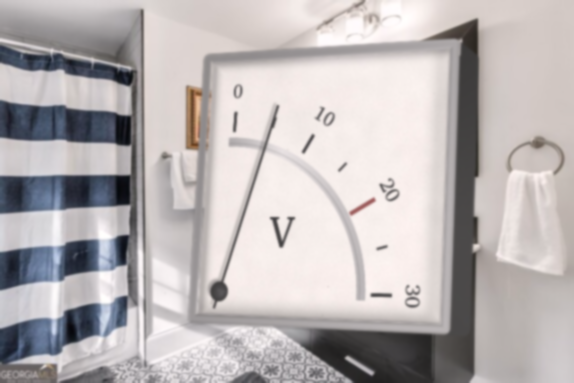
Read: 5 V
